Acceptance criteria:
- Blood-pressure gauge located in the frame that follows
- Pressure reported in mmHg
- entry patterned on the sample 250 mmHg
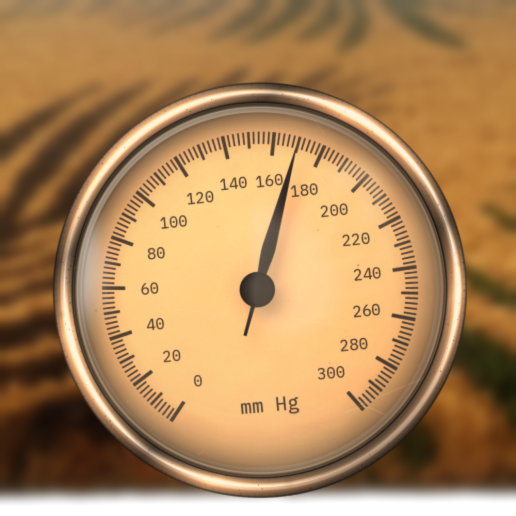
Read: 170 mmHg
